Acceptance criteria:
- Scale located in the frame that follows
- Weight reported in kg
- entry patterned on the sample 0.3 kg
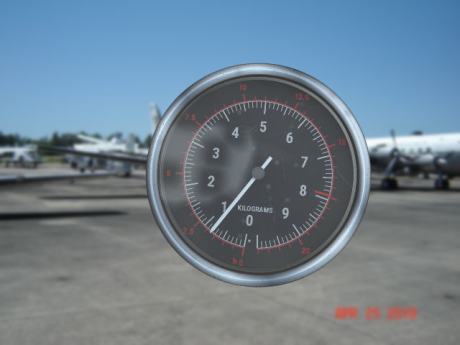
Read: 0.8 kg
